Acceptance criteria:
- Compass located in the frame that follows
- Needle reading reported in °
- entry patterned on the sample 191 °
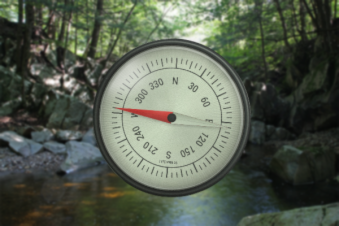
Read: 275 °
